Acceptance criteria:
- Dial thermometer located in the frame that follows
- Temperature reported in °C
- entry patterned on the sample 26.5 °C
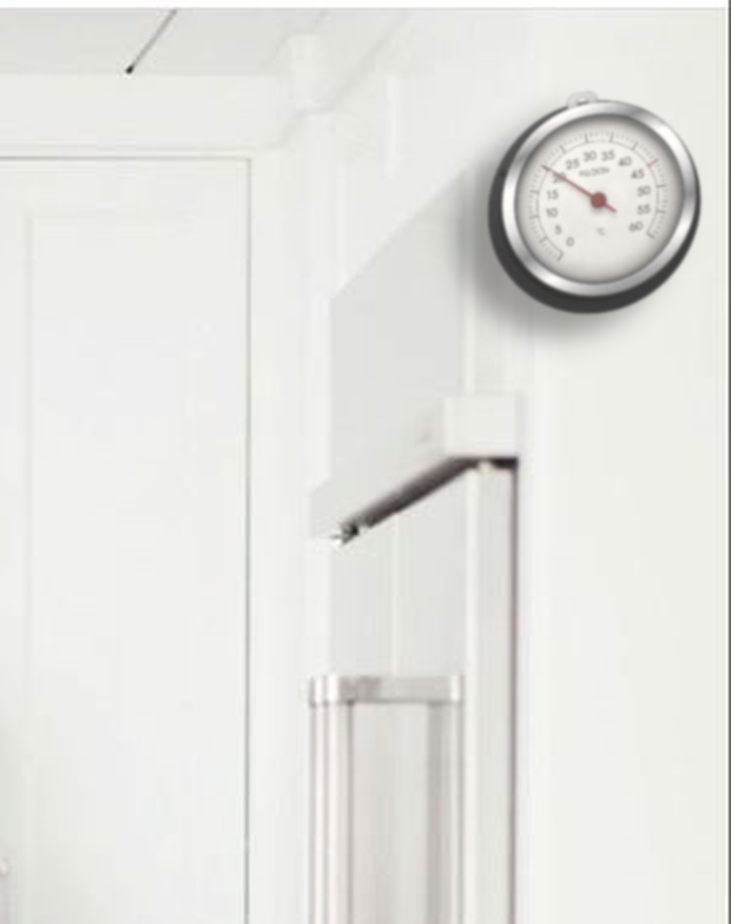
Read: 20 °C
